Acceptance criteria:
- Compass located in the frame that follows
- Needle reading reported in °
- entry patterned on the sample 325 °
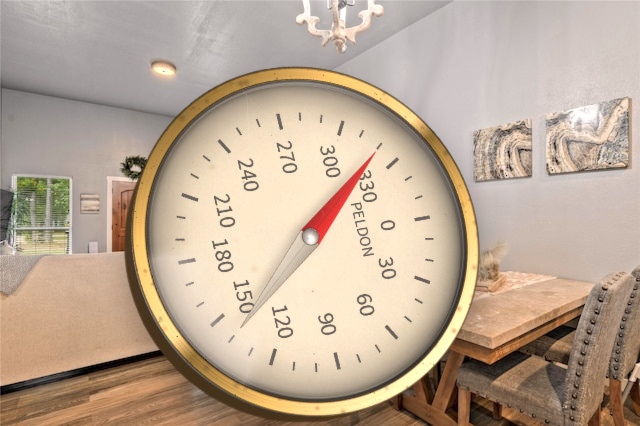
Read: 320 °
